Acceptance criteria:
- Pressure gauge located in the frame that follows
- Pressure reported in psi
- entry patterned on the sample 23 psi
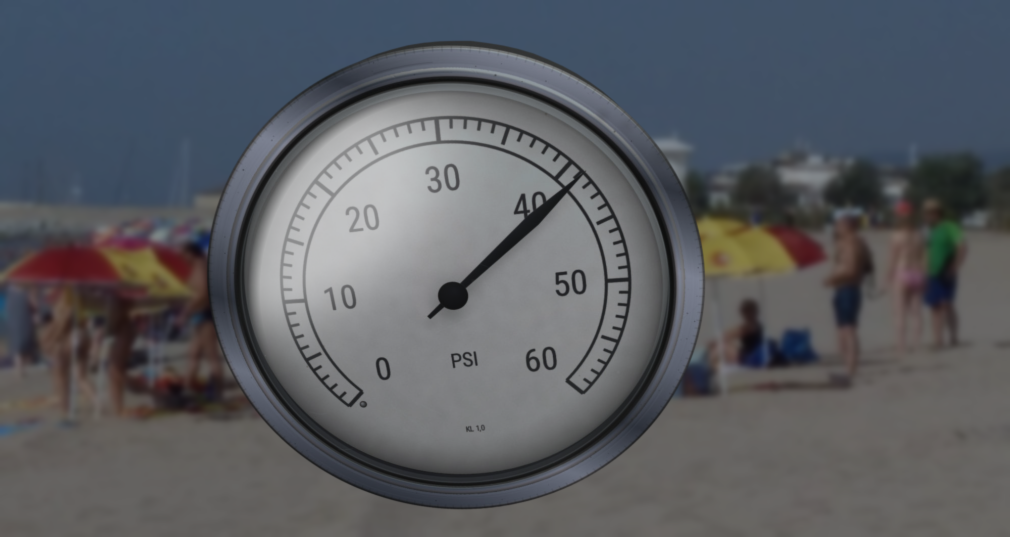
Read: 41 psi
